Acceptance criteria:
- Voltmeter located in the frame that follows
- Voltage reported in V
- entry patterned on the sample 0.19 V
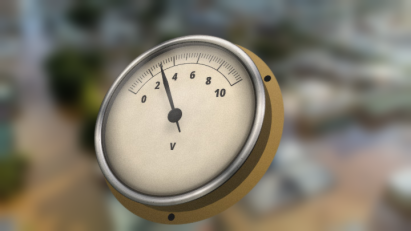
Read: 3 V
